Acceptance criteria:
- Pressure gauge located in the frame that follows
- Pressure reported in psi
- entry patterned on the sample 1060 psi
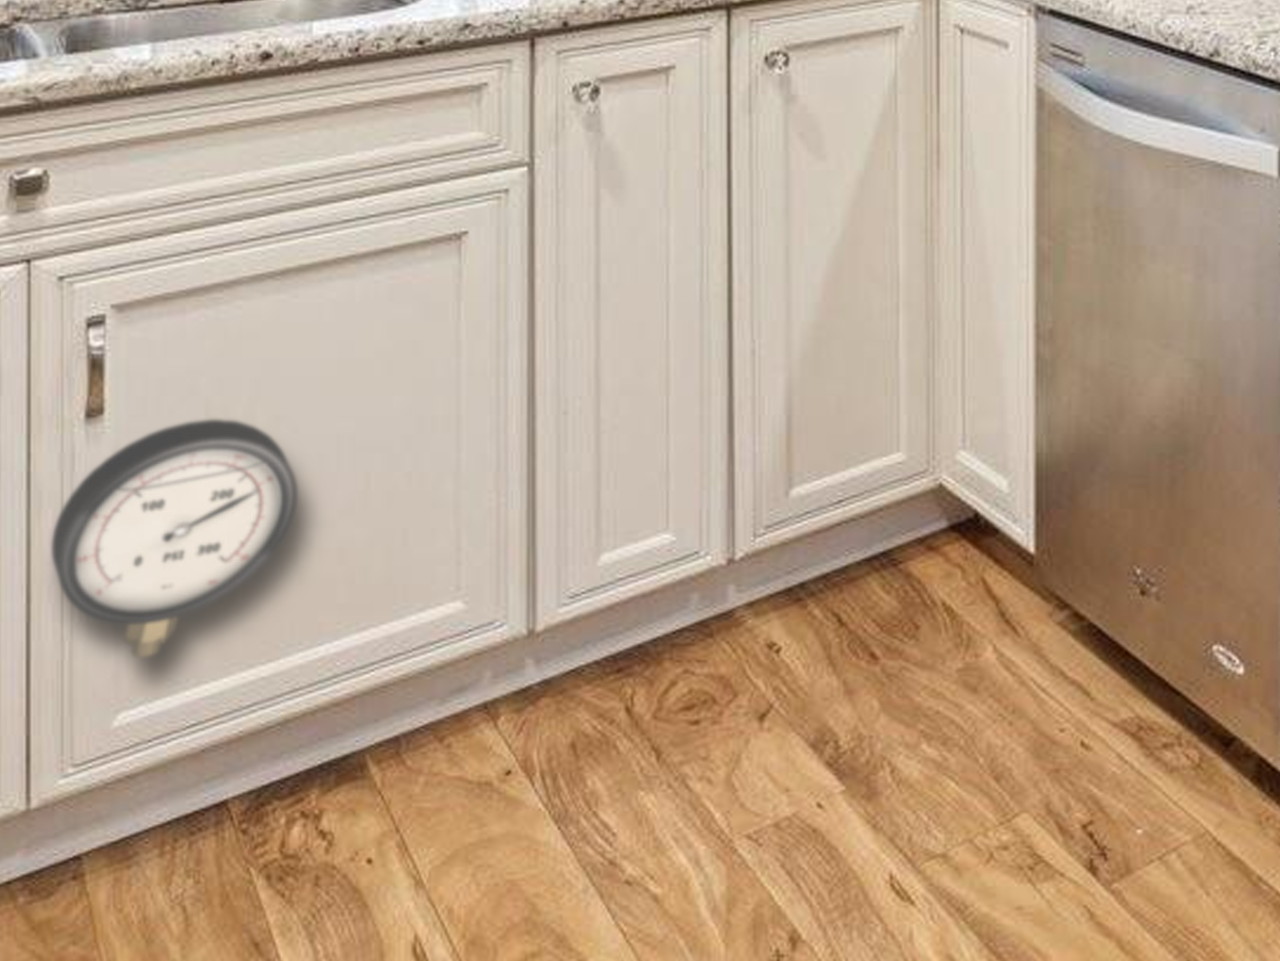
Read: 220 psi
